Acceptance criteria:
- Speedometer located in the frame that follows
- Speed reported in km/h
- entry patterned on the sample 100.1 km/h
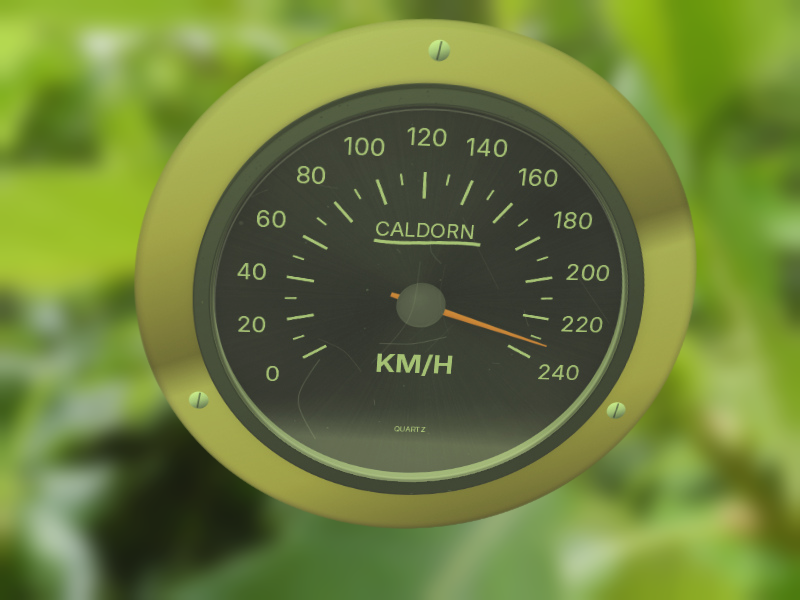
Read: 230 km/h
